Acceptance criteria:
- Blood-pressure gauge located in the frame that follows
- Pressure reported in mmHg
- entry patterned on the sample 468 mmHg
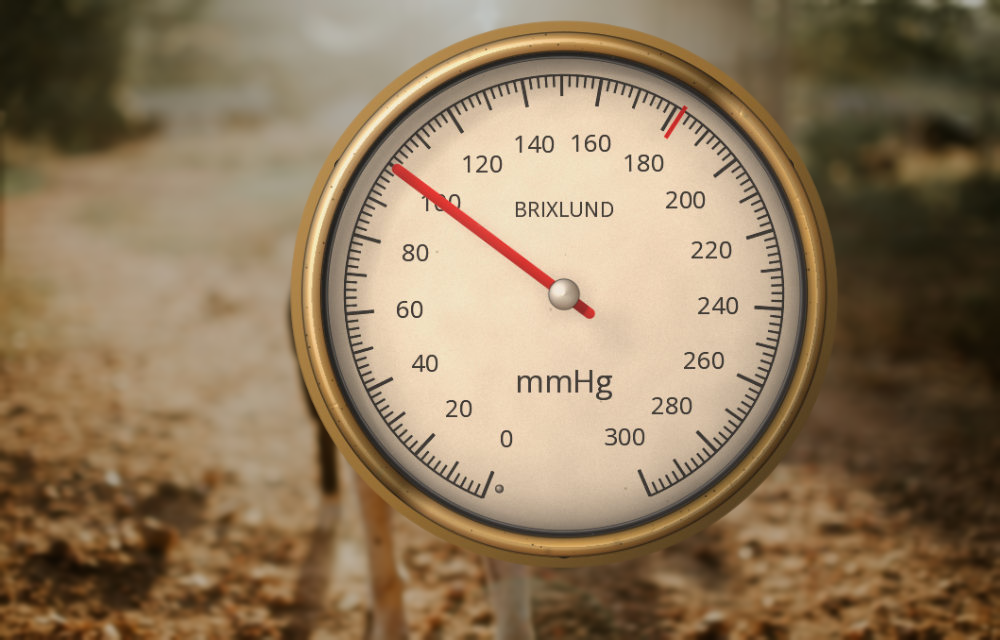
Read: 100 mmHg
